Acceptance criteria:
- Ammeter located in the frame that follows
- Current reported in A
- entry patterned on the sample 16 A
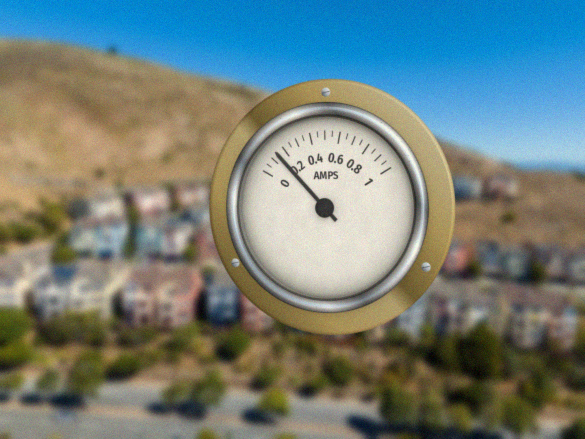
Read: 0.15 A
